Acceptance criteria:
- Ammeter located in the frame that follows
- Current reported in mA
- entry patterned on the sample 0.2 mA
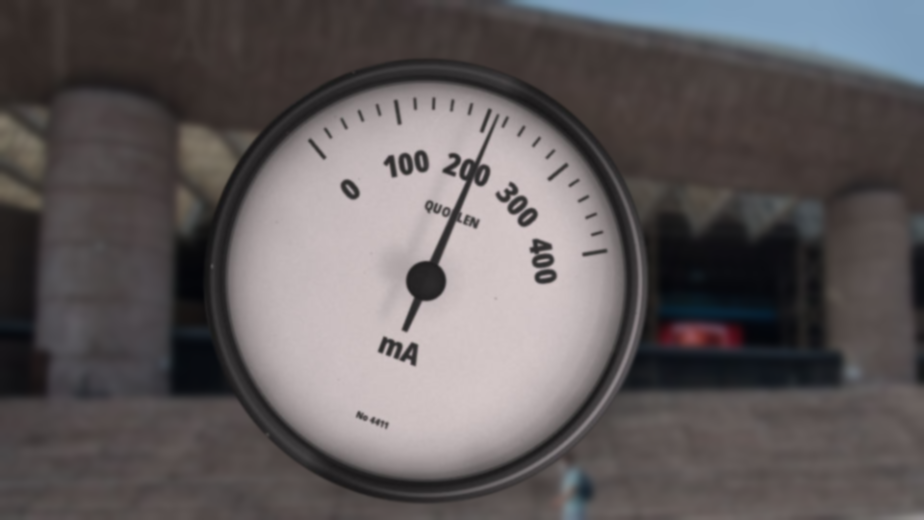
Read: 210 mA
